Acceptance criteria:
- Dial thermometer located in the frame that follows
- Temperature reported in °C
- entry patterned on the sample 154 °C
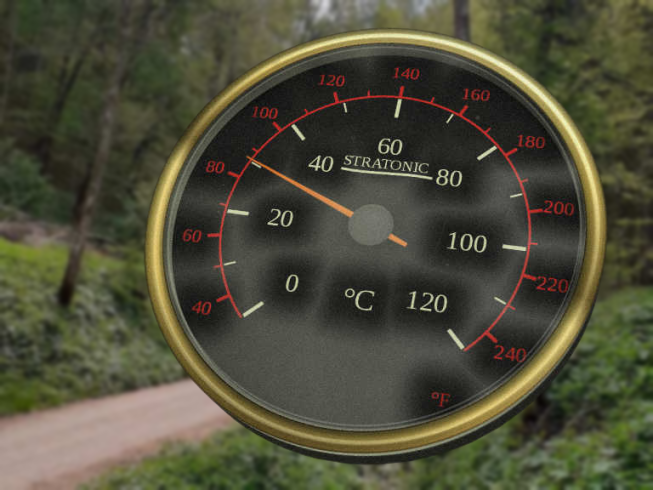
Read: 30 °C
